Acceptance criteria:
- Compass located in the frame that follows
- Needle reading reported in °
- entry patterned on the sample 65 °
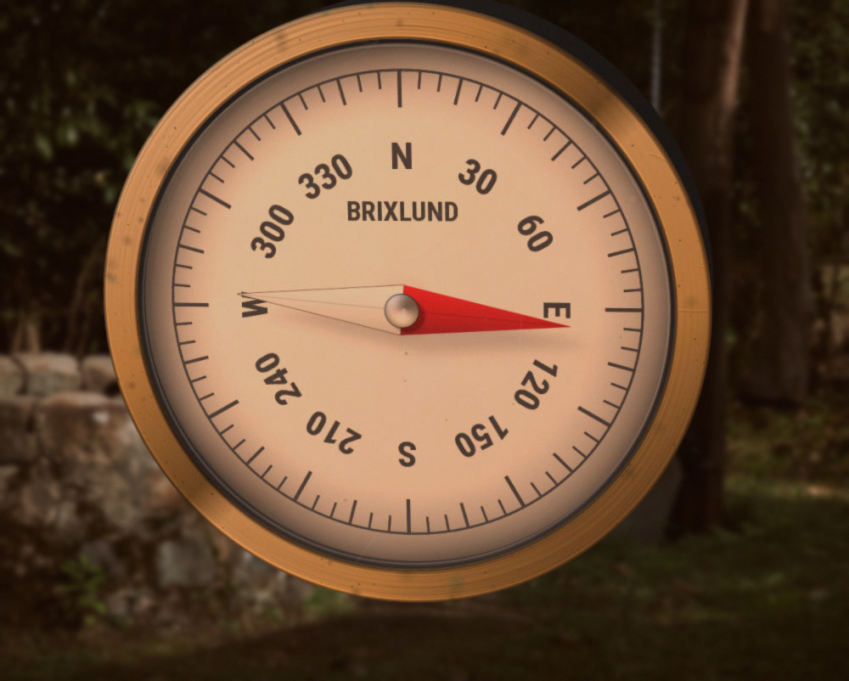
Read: 95 °
